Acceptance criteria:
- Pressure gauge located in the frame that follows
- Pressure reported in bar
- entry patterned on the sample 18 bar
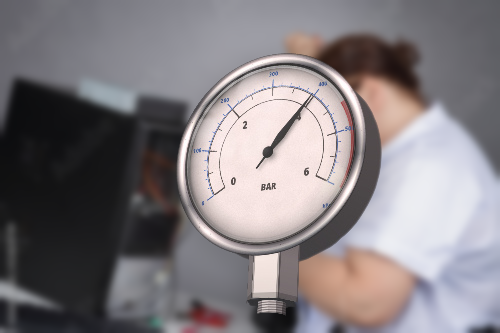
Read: 4 bar
